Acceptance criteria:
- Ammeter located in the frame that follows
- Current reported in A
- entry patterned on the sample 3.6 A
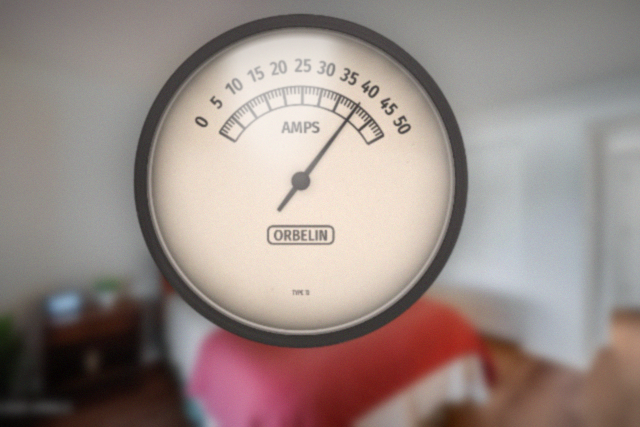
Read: 40 A
